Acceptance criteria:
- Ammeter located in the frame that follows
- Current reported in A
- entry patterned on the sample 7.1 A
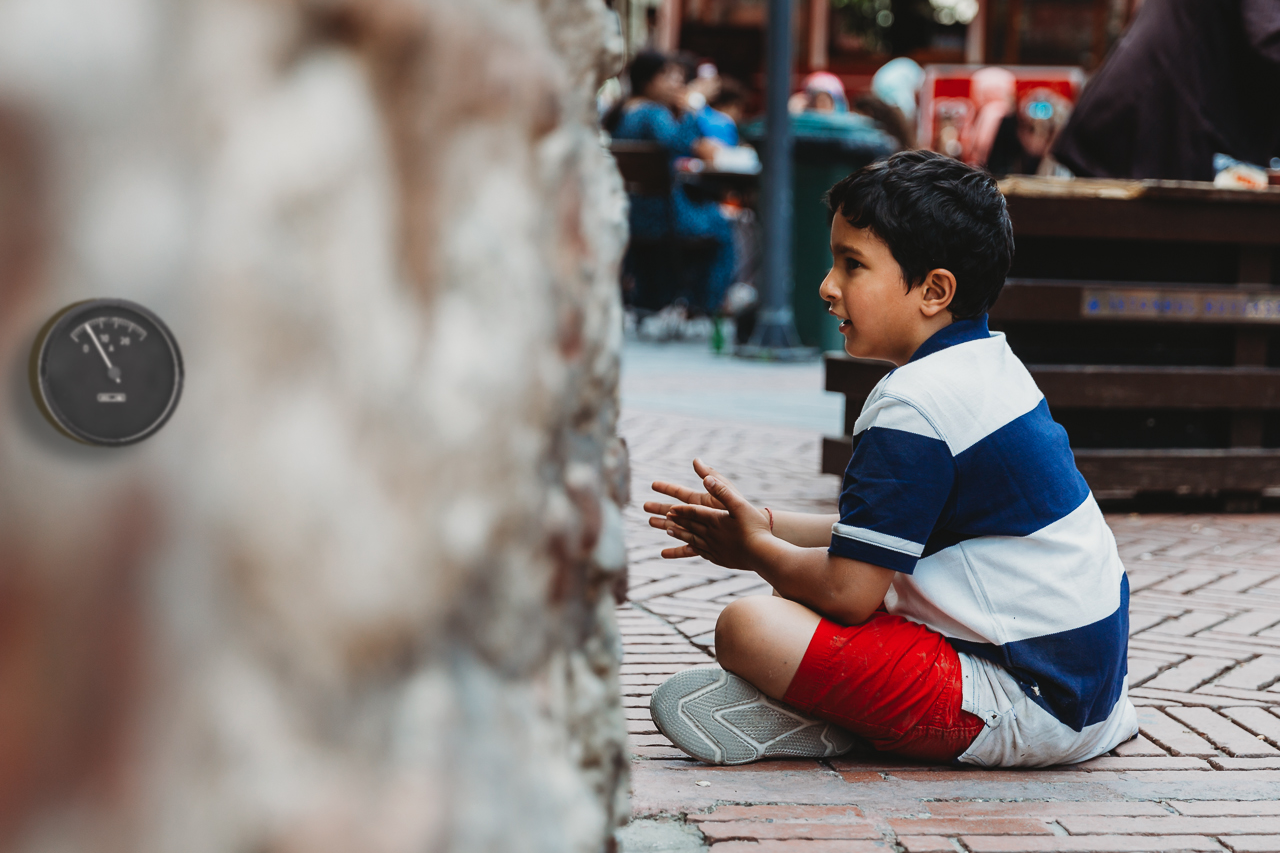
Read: 5 A
